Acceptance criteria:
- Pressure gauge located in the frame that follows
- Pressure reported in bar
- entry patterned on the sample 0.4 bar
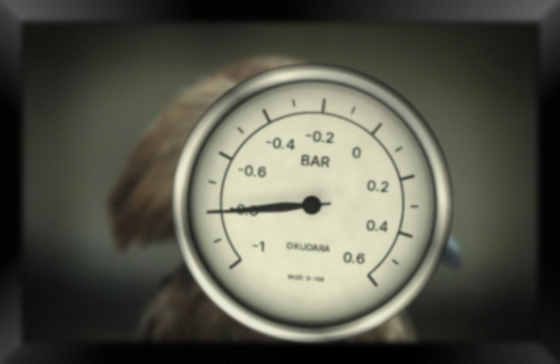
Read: -0.8 bar
